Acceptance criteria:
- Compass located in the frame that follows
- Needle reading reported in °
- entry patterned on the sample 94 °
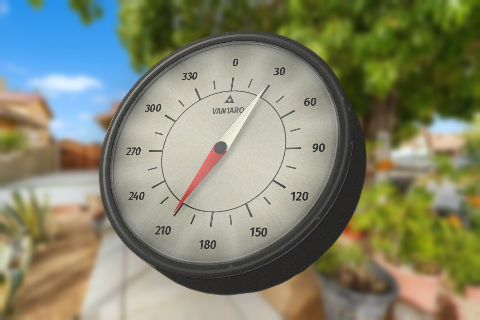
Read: 210 °
